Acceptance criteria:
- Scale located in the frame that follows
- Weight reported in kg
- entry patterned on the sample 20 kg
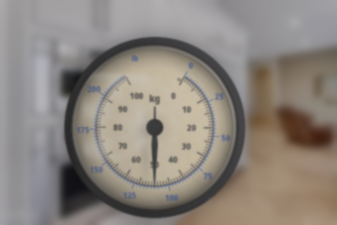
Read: 50 kg
